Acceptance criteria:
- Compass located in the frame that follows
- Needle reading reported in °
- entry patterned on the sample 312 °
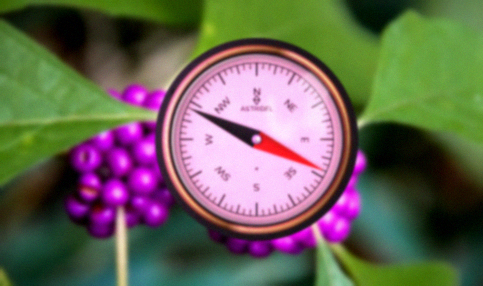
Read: 115 °
